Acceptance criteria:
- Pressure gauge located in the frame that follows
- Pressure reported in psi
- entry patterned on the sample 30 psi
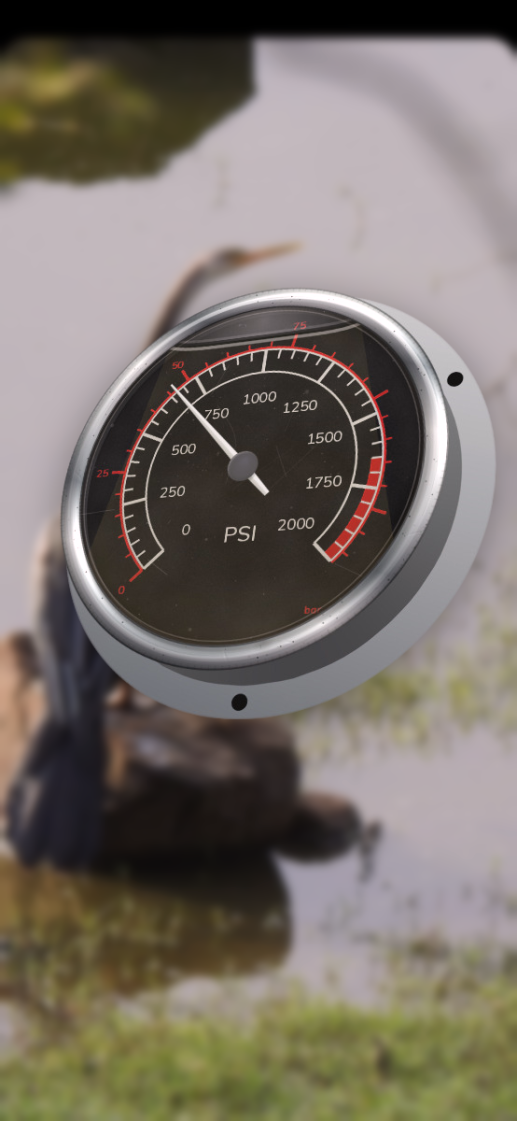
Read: 675 psi
